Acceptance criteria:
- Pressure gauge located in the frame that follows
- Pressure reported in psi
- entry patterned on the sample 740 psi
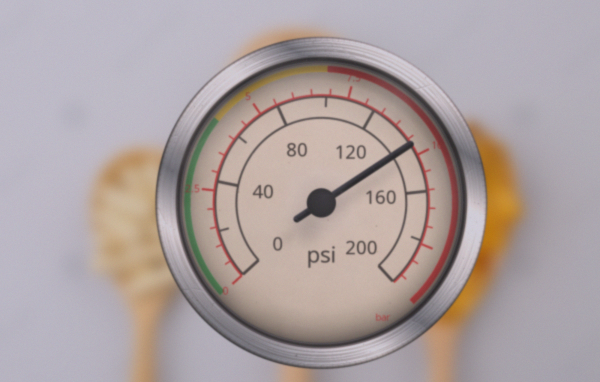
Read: 140 psi
